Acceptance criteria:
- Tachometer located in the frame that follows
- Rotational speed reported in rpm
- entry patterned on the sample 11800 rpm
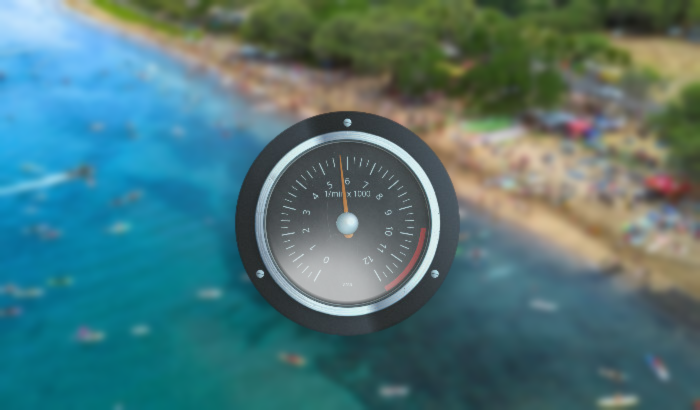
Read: 5750 rpm
